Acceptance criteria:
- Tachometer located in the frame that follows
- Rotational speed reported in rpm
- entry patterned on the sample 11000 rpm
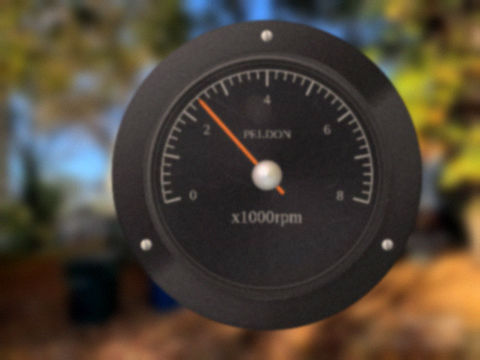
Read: 2400 rpm
